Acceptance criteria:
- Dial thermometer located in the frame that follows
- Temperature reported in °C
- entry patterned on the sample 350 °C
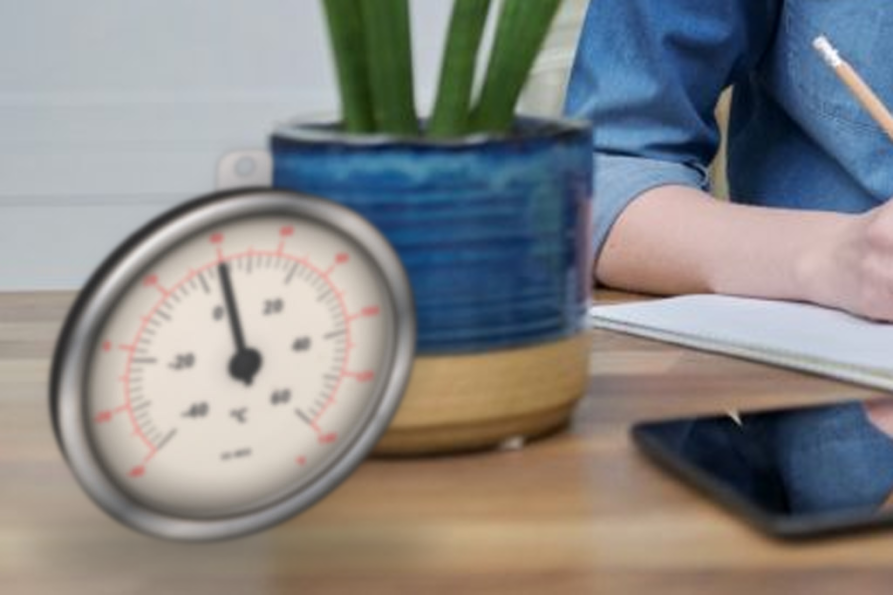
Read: 4 °C
